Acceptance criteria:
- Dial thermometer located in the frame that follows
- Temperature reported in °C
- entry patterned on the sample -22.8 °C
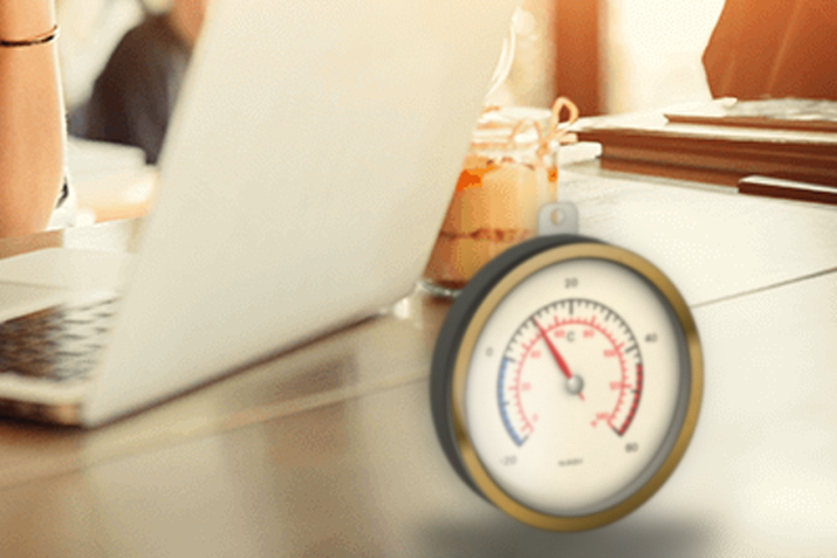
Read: 10 °C
